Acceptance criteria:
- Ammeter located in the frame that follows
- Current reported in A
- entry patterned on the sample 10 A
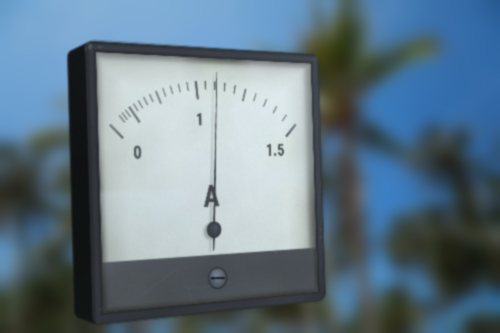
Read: 1.1 A
